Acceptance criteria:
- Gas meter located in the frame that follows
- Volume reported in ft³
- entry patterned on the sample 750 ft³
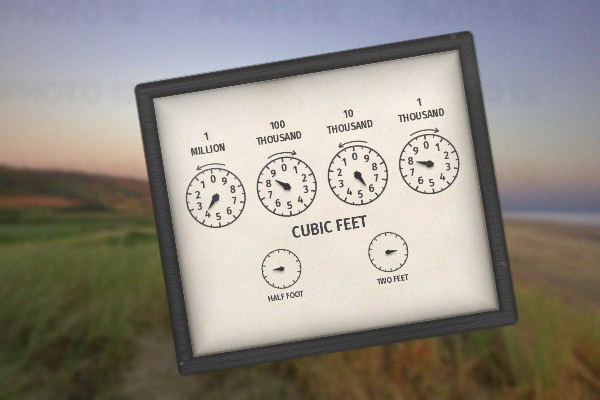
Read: 385800 ft³
